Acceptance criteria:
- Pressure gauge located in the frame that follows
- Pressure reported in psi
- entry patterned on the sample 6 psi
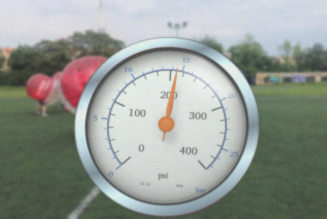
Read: 210 psi
